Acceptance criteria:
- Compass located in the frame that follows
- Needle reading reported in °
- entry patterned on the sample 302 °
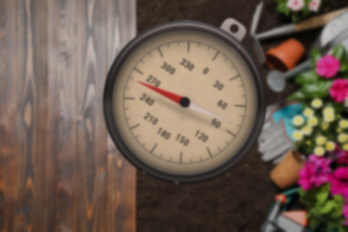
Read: 260 °
